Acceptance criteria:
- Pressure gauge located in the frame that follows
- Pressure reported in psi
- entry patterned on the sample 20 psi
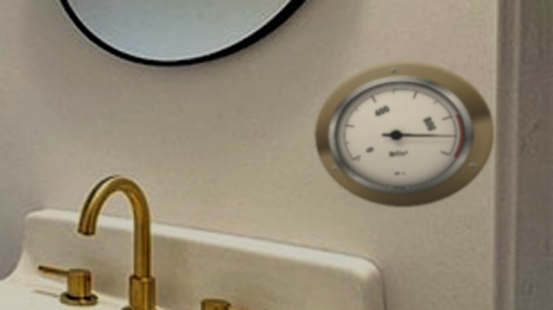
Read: 900 psi
